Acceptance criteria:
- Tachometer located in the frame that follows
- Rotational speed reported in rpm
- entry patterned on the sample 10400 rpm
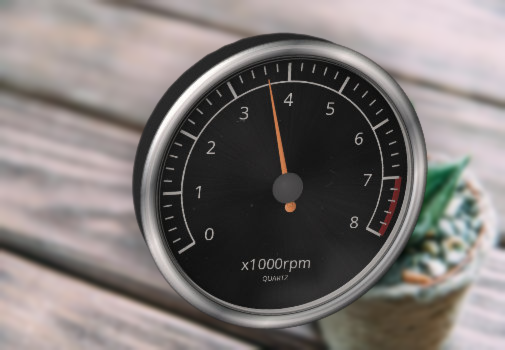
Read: 3600 rpm
